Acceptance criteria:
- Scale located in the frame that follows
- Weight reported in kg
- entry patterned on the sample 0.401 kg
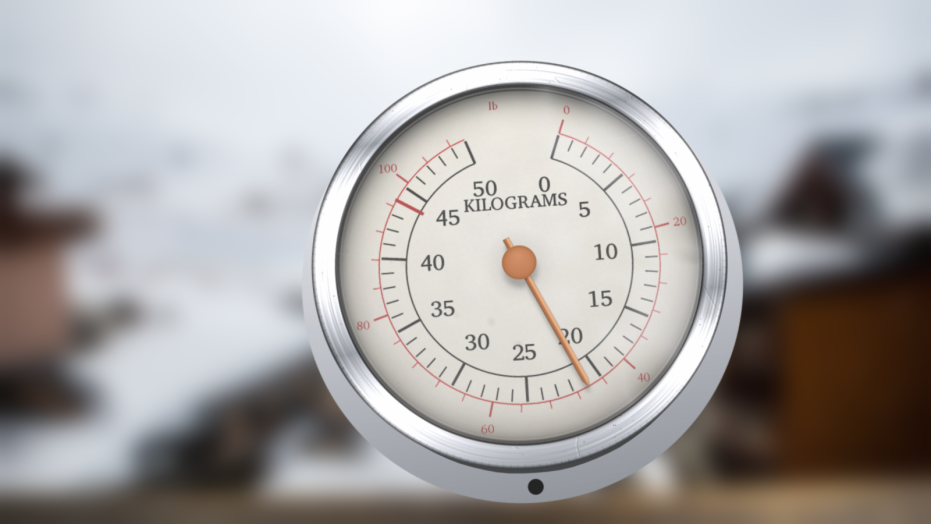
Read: 21 kg
